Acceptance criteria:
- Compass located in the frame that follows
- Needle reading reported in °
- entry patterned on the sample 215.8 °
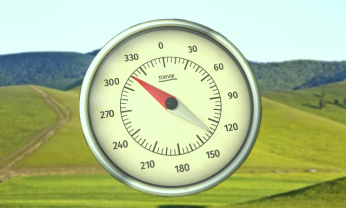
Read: 315 °
